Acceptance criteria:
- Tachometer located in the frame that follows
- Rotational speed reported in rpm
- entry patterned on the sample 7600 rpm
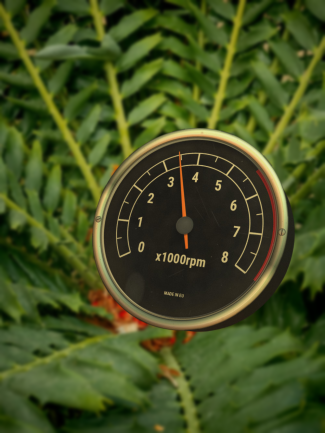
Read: 3500 rpm
